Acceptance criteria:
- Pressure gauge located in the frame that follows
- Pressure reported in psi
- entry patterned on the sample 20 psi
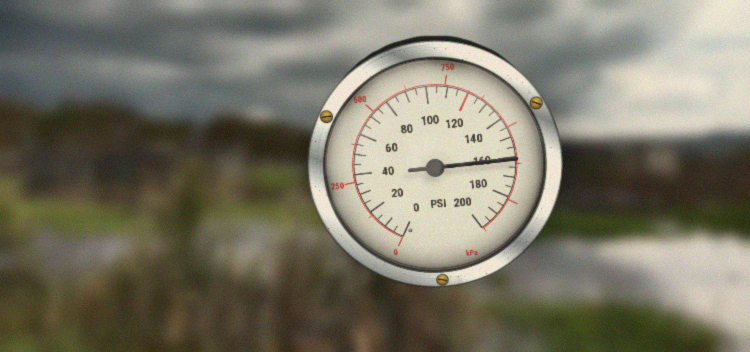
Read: 160 psi
